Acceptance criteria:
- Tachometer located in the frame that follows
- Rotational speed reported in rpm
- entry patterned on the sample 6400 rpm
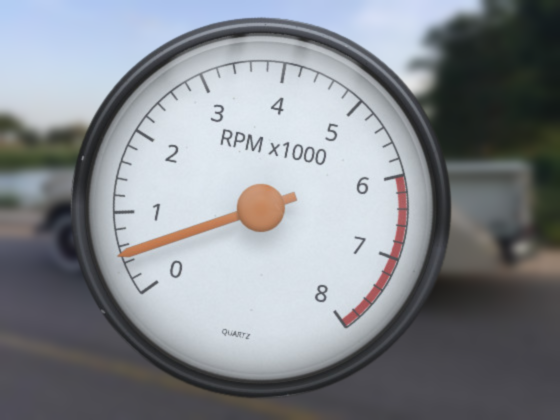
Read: 500 rpm
